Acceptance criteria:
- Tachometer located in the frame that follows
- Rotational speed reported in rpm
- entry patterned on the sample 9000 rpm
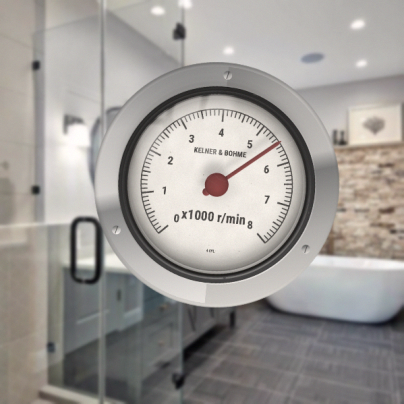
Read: 5500 rpm
